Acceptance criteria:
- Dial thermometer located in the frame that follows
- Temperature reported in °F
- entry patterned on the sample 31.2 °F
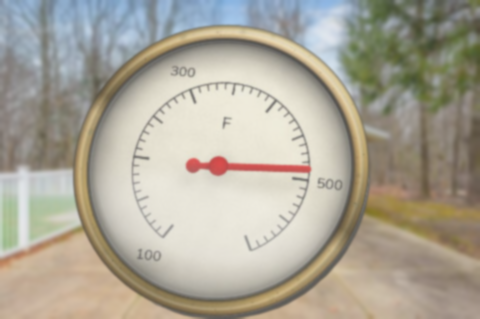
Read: 490 °F
